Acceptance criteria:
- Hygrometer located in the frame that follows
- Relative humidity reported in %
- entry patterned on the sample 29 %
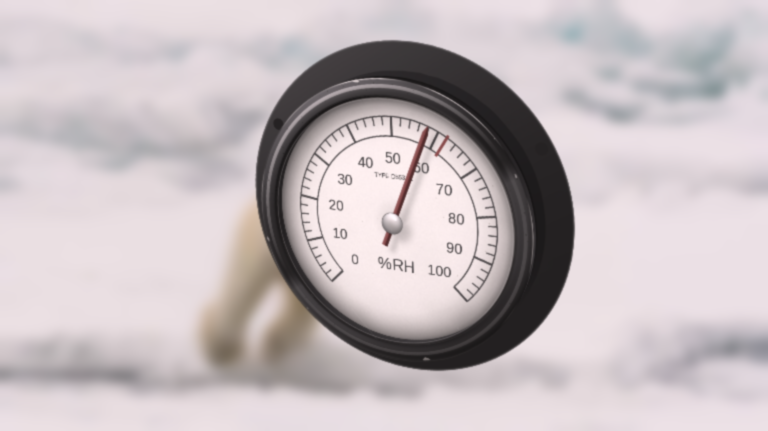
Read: 58 %
